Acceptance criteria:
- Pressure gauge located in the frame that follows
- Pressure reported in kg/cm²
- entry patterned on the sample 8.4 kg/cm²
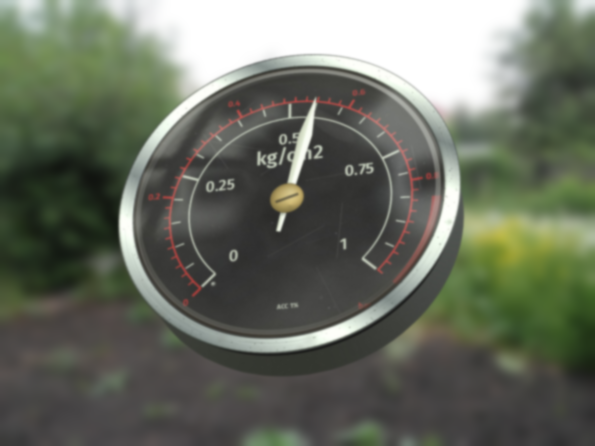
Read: 0.55 kg/cm²
